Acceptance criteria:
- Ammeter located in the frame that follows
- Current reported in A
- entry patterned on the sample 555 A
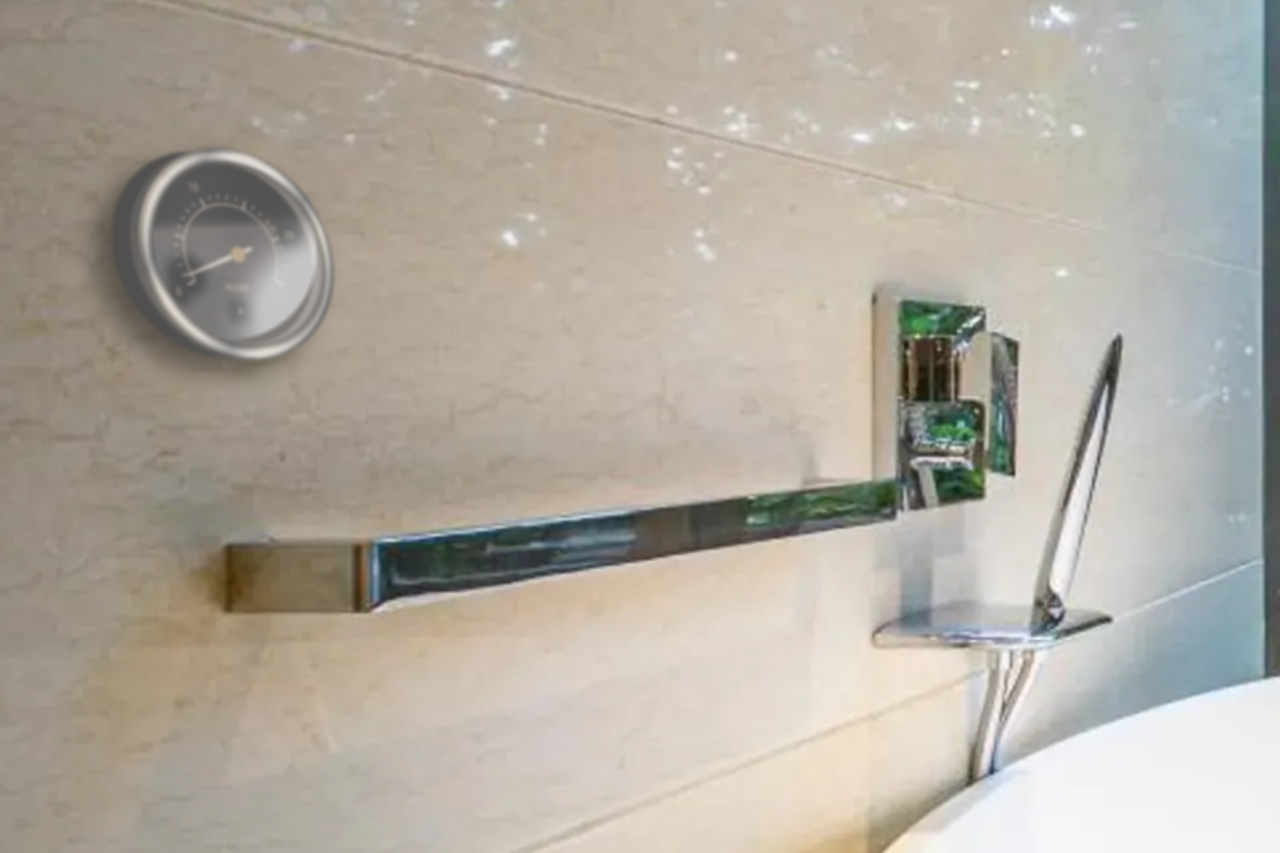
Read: 1 A
